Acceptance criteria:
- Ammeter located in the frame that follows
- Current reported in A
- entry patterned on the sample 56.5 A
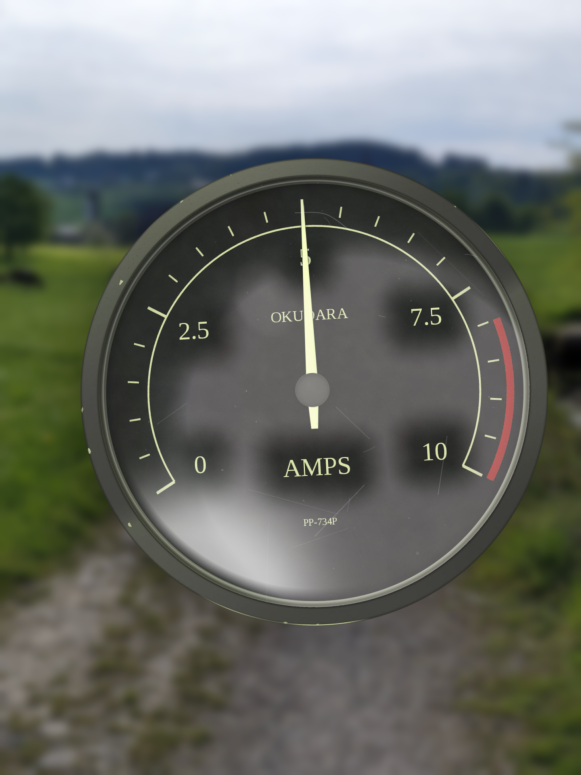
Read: 5 A
